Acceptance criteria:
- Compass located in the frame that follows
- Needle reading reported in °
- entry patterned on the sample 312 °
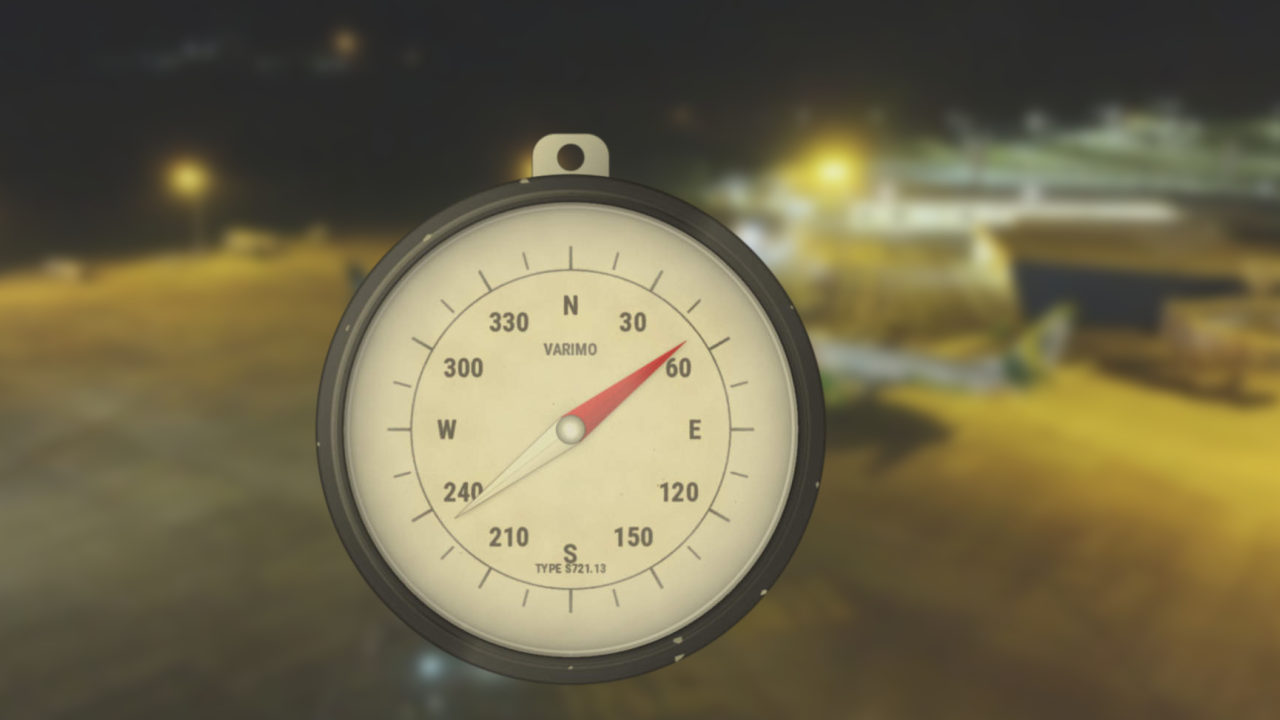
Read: 52.5 °
